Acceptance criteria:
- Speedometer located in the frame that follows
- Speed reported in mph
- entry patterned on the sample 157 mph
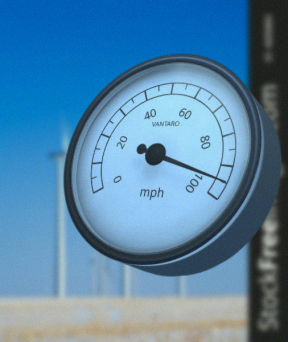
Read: 95 mph
